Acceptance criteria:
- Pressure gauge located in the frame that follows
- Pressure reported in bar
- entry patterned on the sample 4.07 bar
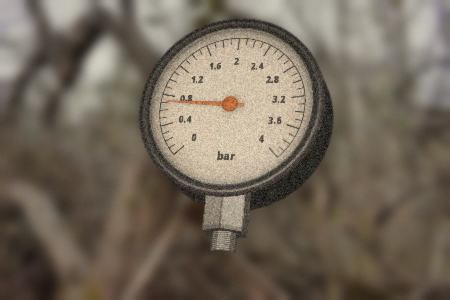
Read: 0.7 bar
